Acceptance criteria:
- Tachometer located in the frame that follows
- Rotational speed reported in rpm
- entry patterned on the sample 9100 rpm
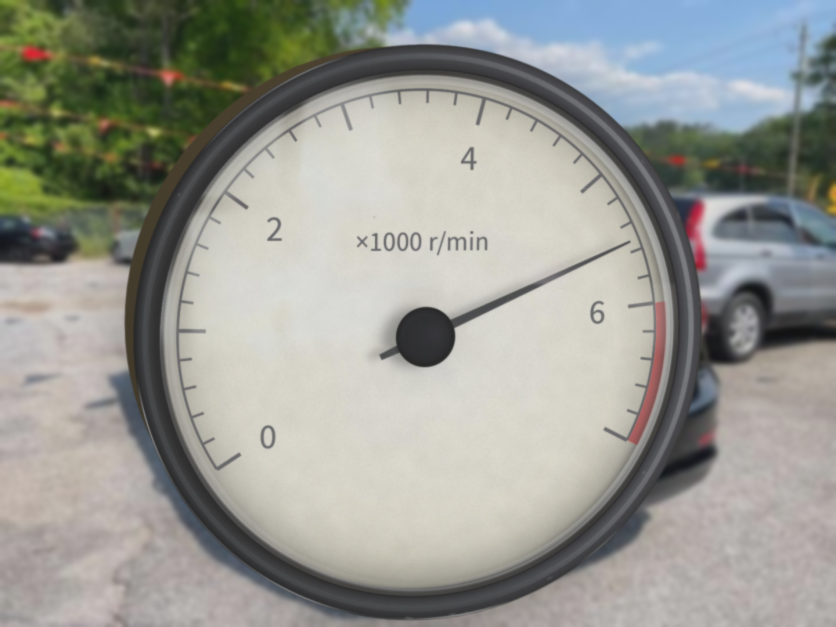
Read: 5500 rpm
